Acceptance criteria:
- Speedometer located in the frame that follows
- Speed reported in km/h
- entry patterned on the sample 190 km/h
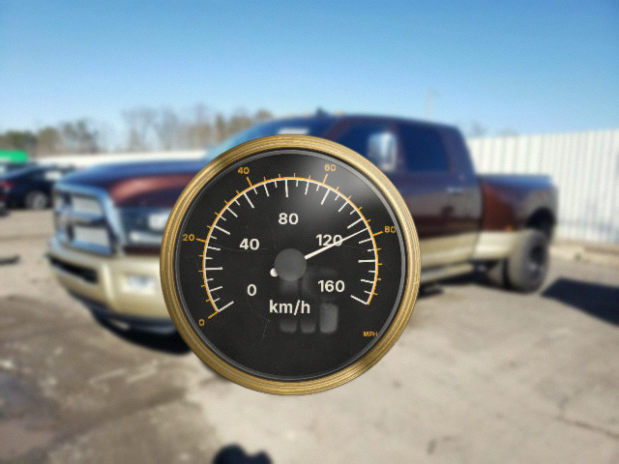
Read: 125 km/h
